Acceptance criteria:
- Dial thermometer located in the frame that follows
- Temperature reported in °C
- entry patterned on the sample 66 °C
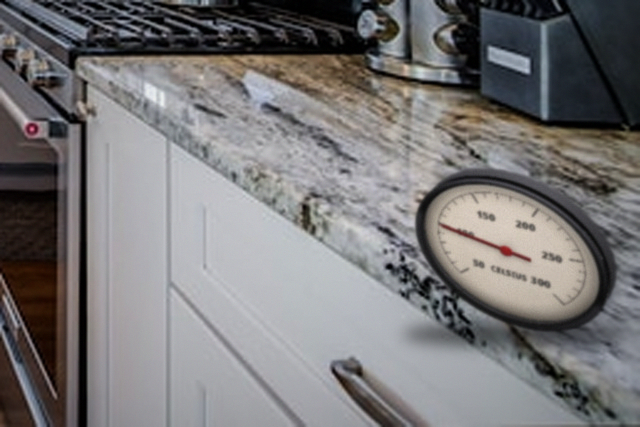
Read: 100 °C
